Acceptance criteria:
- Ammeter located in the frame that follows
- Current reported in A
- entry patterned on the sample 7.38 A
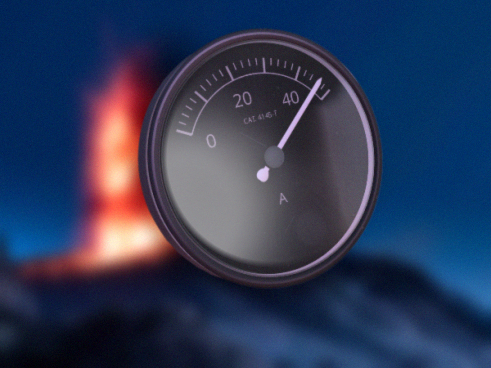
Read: 46 A
